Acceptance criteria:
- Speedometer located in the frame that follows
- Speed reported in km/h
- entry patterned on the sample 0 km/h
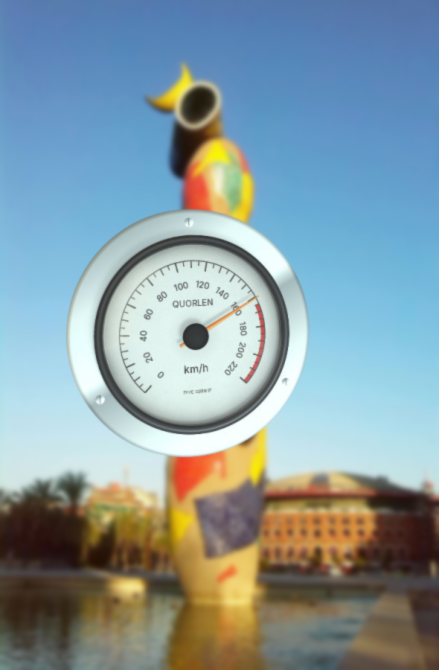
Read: 160 km/h
